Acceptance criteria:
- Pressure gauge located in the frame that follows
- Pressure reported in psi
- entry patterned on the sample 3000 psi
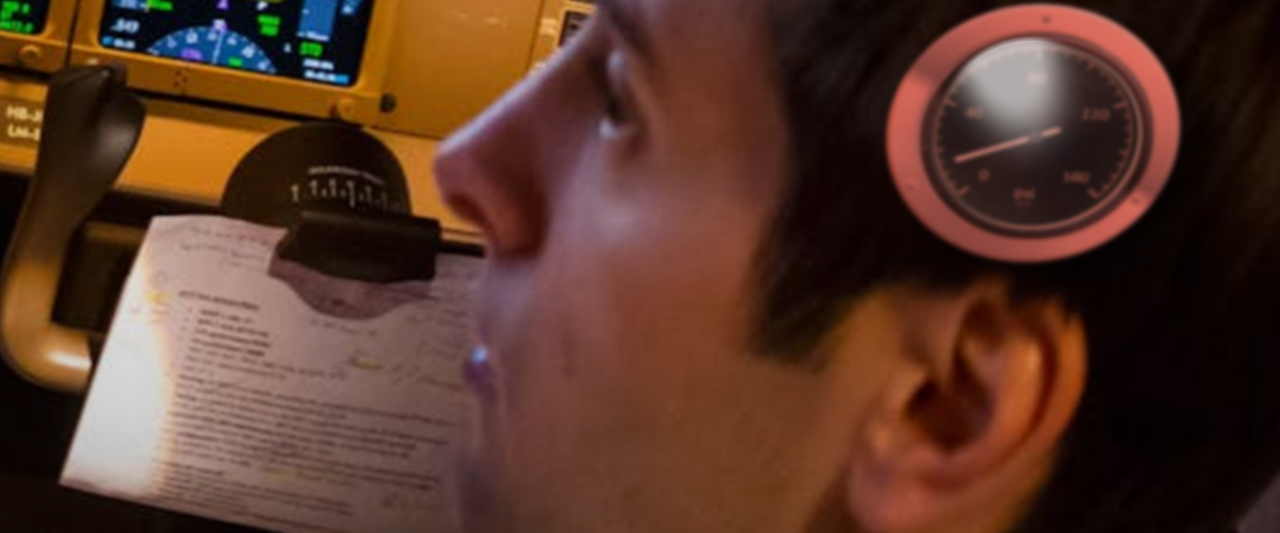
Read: 15 psi
